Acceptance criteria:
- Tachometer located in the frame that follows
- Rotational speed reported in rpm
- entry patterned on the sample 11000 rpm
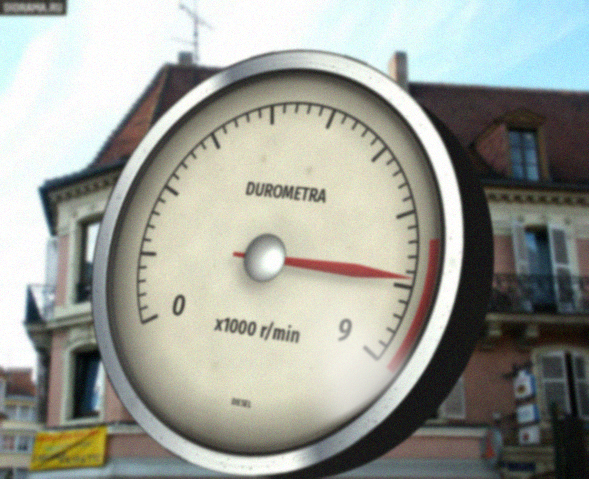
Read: 7900 rpm
